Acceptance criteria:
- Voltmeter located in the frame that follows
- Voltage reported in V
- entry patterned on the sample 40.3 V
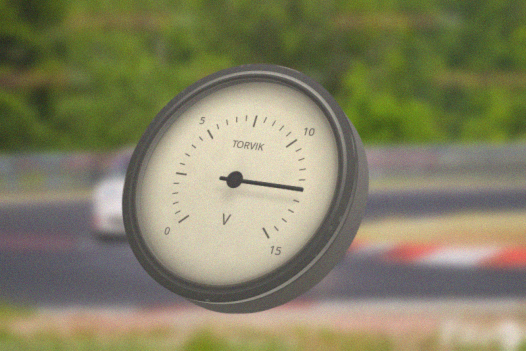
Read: 12.5 V
